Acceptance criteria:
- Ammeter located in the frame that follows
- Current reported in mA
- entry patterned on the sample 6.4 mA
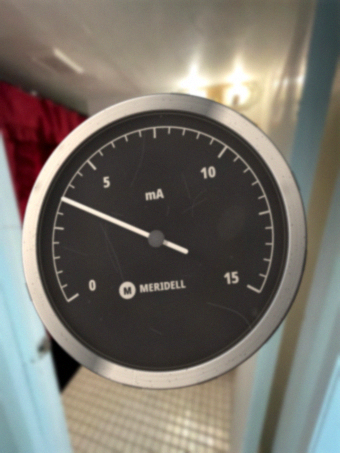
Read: 3.5 mA
